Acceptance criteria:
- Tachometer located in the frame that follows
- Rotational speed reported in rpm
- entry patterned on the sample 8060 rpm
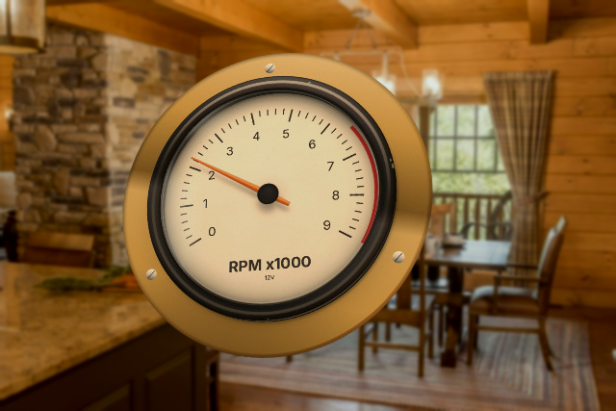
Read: 2200 rpm
